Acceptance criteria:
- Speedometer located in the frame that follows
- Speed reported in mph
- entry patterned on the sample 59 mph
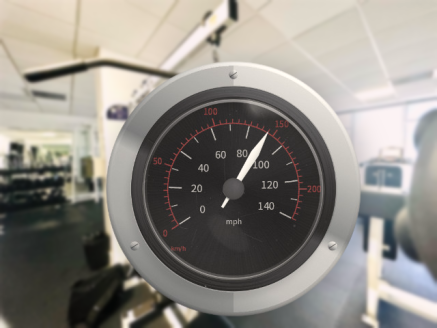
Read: 90 mph
